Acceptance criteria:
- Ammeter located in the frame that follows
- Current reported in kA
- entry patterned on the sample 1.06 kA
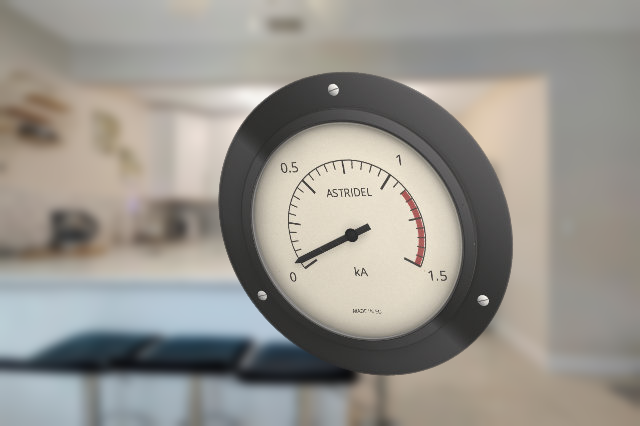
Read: 0.05 kA
